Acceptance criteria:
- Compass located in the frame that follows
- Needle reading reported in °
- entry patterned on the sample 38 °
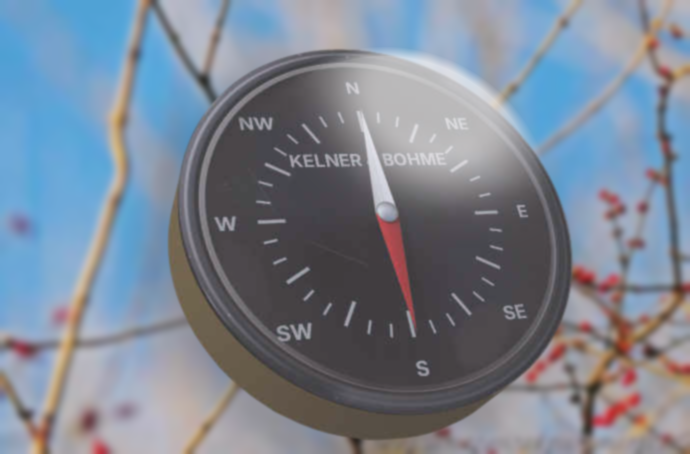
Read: 180 °
